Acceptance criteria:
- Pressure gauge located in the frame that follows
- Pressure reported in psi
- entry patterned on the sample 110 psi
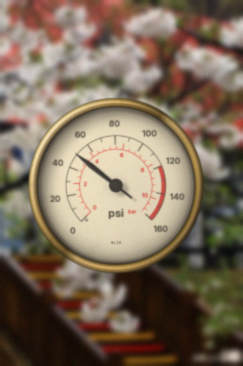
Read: 50 psi
